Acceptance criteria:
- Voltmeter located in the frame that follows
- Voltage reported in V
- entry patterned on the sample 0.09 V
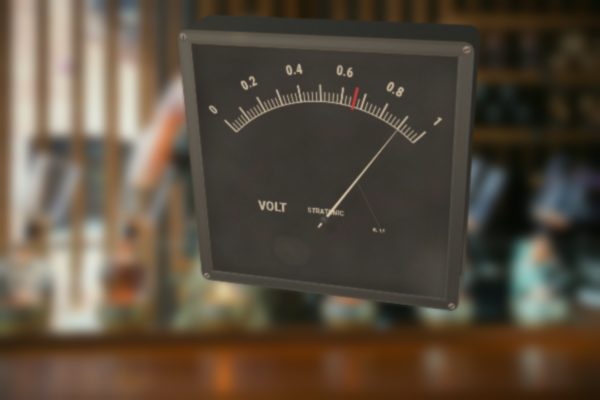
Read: 0.9 V
